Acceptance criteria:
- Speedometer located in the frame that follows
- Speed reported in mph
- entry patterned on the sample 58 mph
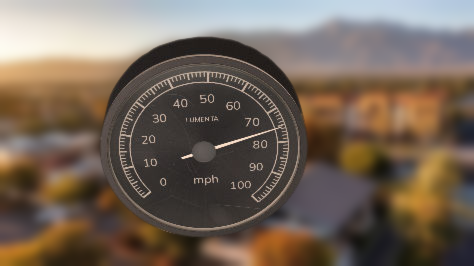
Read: 75 mph
